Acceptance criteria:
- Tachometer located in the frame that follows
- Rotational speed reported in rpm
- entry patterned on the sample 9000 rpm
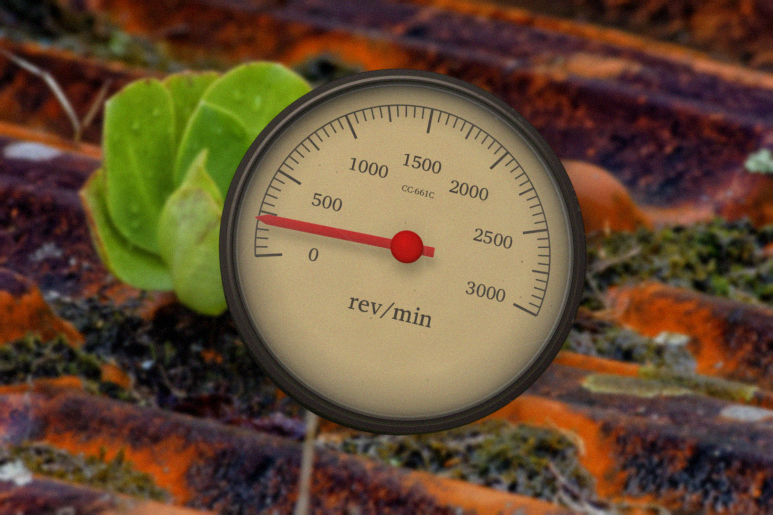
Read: 200 rpm
